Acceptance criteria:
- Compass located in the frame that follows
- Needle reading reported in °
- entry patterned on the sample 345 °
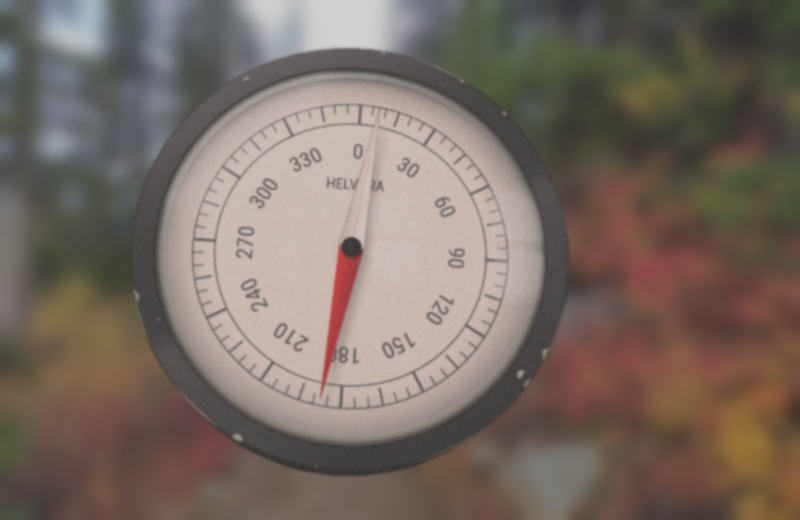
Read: 187.5 °
